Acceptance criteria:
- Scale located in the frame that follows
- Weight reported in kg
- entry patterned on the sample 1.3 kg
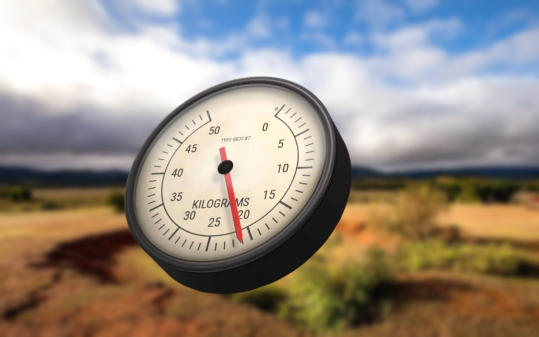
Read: 21 kg
